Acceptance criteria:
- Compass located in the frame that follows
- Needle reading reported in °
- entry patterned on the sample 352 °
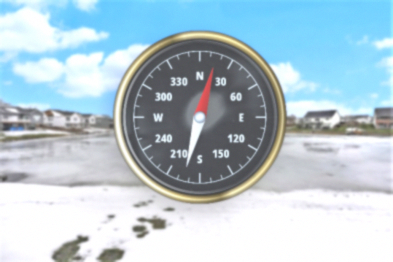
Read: 15 °
